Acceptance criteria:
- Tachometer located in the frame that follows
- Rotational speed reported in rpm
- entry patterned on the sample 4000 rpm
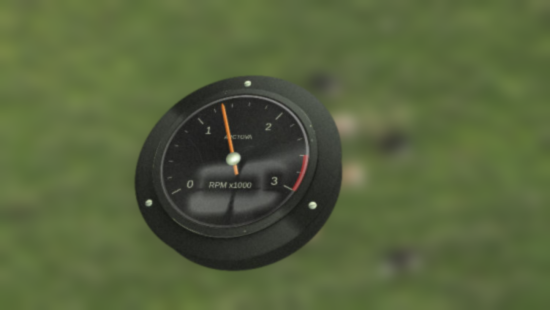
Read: 1300 rpm
